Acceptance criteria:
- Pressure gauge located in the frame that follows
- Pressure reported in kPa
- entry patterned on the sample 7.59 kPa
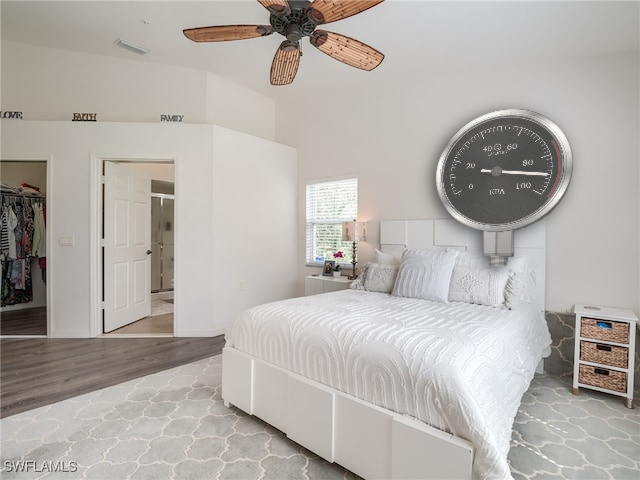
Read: 90 kPa
